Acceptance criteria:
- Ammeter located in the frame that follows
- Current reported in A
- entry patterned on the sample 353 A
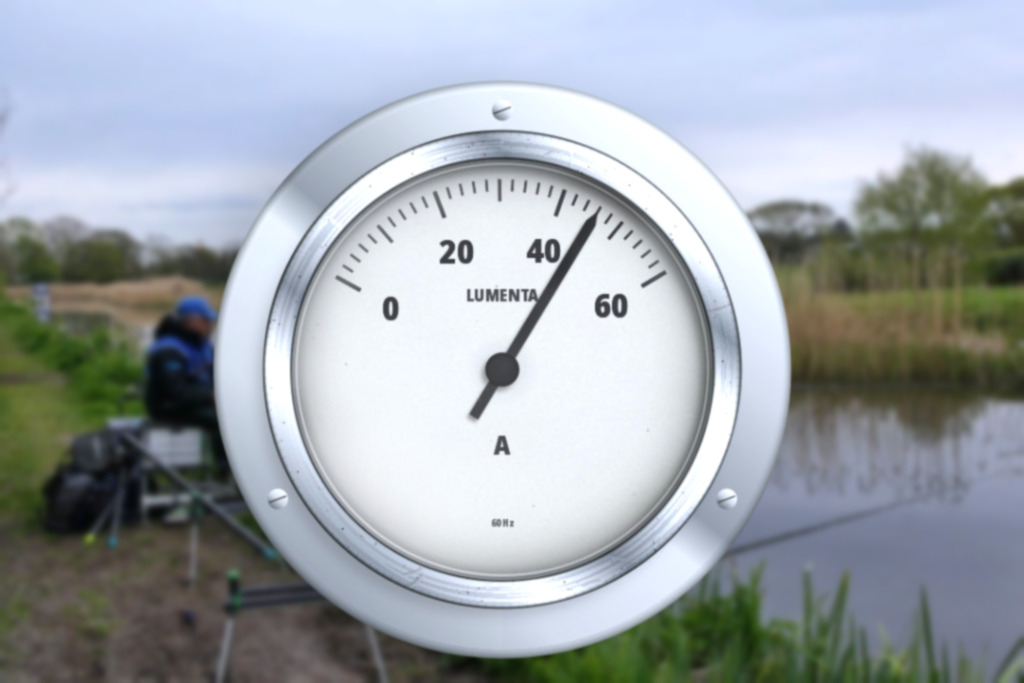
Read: 46 A
